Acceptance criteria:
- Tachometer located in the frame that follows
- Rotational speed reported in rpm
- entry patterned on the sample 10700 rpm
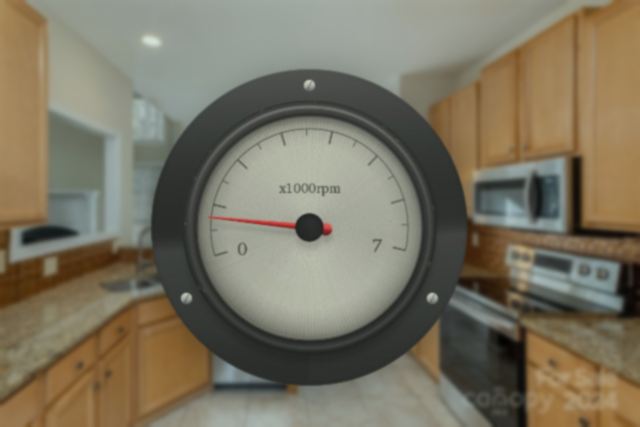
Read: 750 rpm
